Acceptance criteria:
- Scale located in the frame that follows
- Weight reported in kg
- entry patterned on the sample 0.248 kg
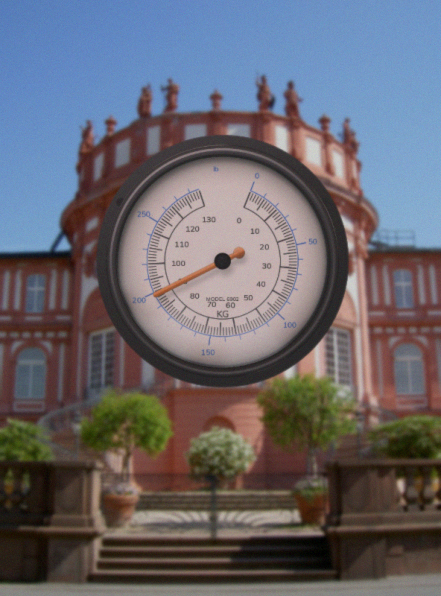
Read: 90 kg
